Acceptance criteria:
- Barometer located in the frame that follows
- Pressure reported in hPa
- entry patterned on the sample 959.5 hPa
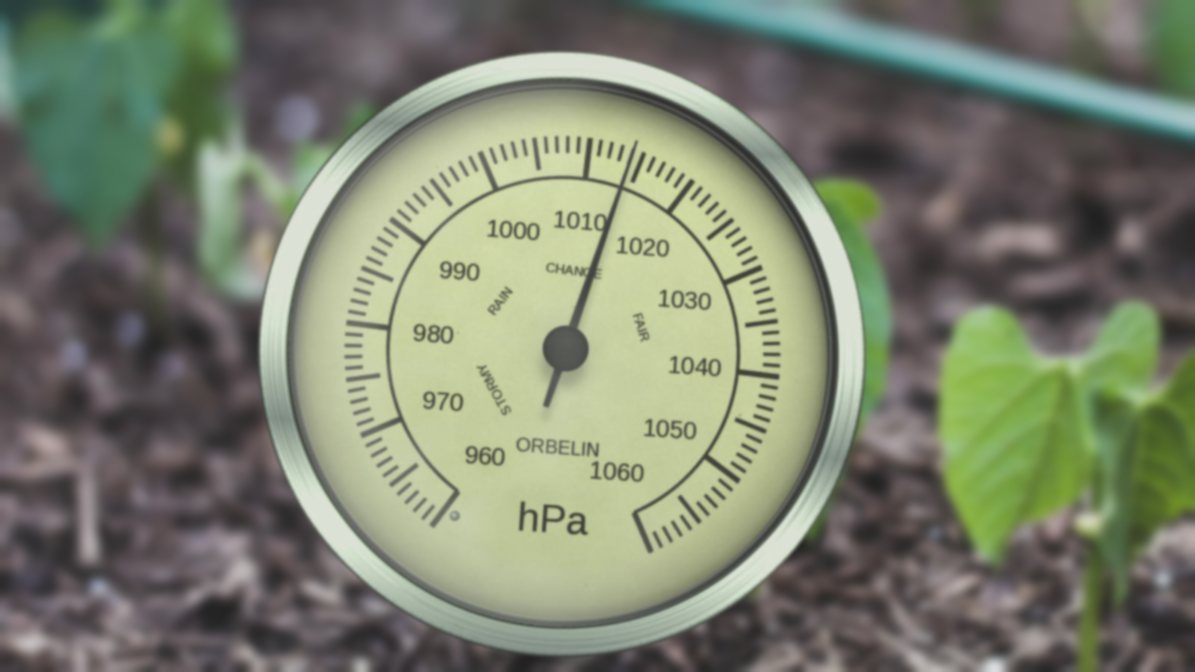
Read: 1014 hPa
